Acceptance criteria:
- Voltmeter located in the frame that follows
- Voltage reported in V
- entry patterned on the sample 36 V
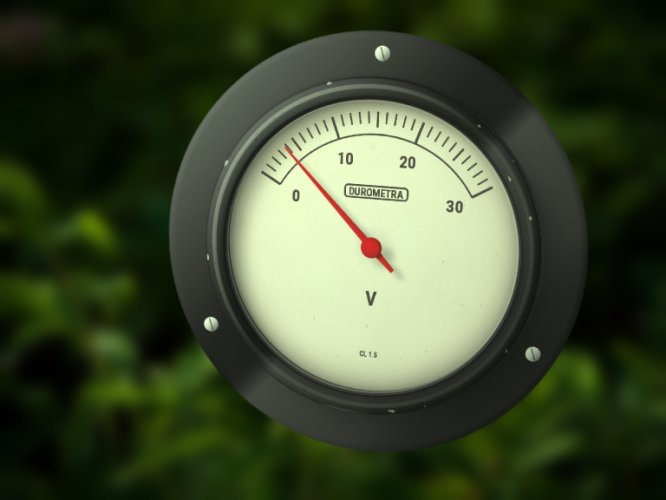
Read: 4 V
